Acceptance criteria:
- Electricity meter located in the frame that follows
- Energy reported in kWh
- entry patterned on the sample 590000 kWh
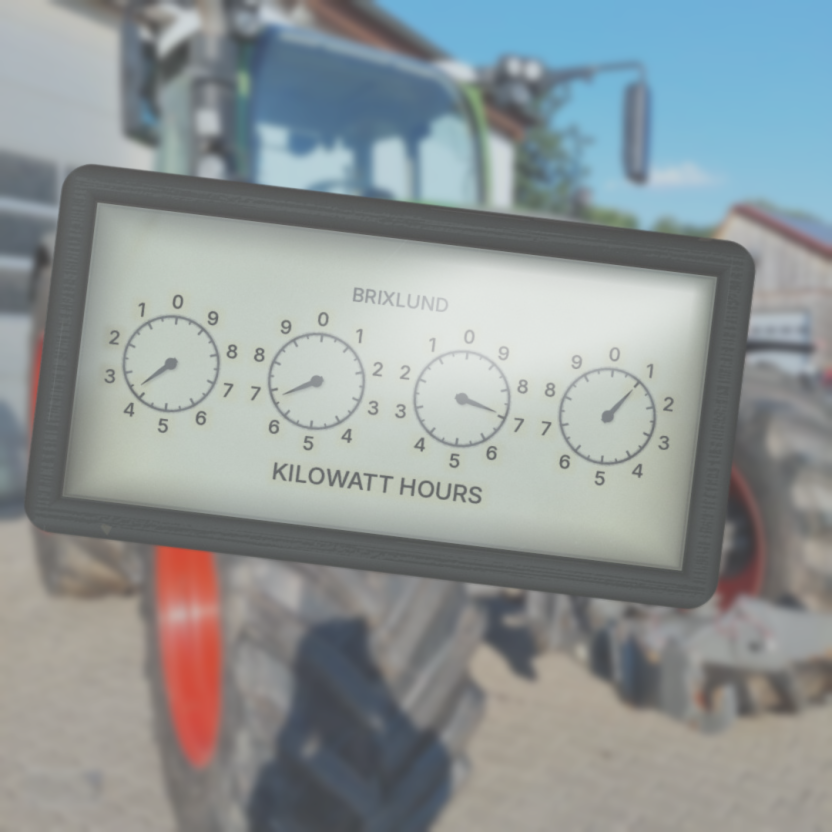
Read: 3671 kWh
